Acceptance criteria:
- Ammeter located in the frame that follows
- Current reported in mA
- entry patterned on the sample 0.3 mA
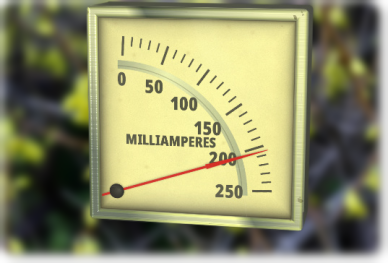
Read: 205 mA
